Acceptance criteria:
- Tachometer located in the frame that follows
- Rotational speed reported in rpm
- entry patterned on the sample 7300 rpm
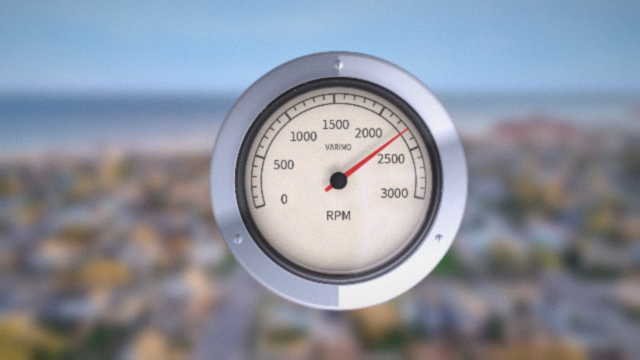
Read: 2300 rpm
